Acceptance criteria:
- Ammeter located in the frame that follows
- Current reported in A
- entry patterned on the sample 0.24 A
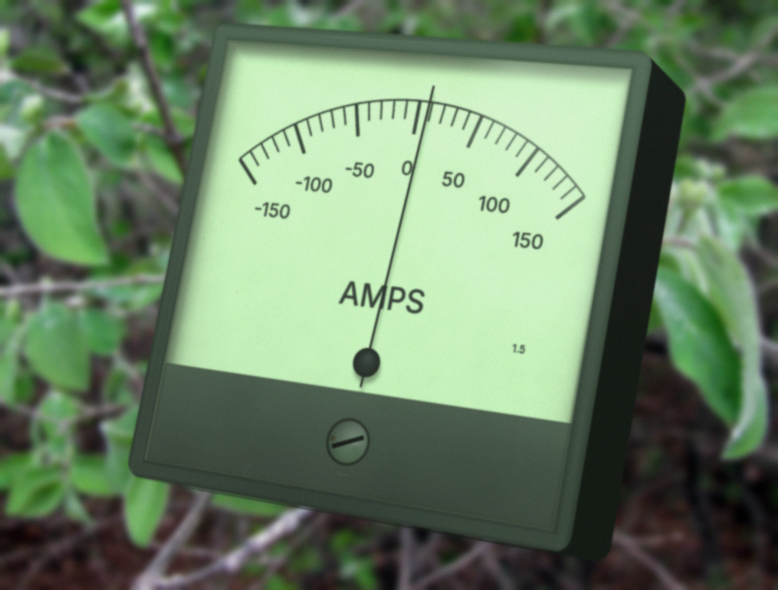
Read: 10 A
